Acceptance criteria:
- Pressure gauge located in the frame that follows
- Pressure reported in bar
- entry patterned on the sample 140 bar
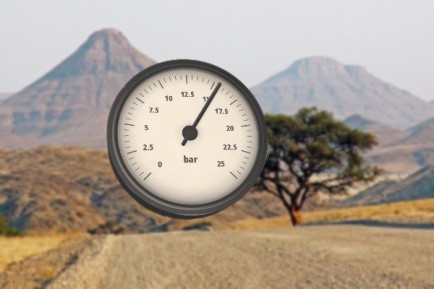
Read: 15.5 bar
